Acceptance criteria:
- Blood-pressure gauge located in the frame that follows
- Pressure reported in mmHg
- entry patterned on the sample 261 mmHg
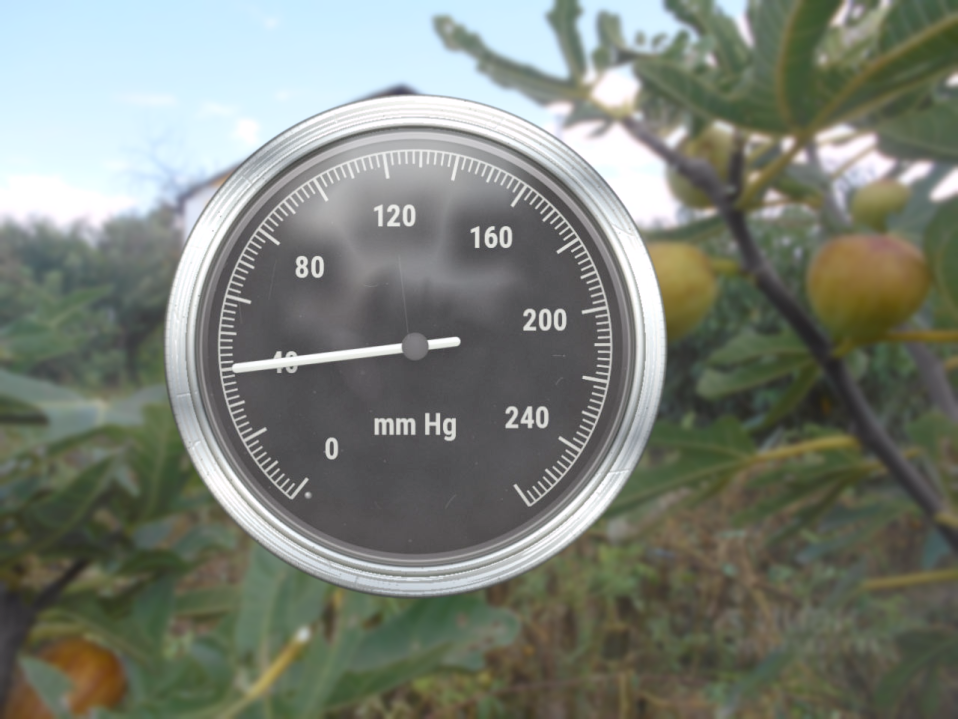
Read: 40 mmHg
